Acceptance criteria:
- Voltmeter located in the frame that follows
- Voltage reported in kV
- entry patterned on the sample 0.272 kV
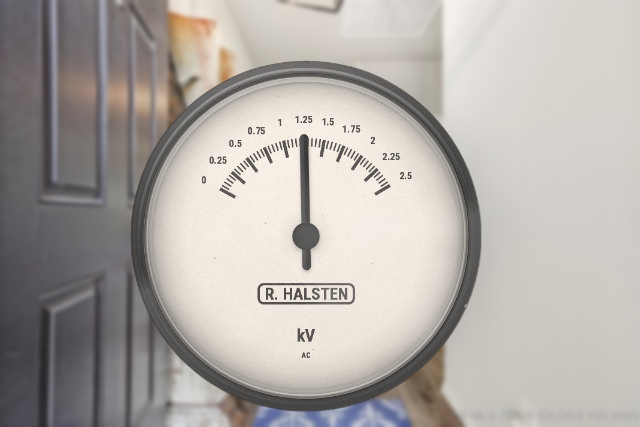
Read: 1.25 kV
